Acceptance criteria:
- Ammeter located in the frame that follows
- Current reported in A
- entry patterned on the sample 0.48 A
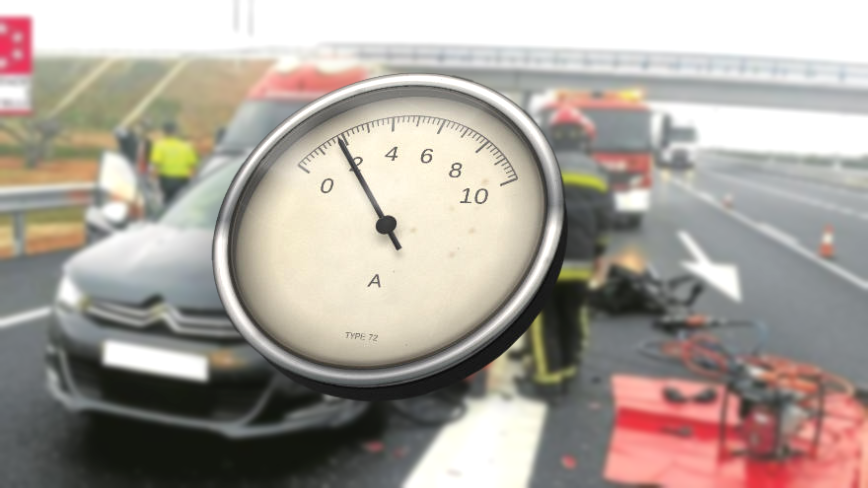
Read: 1.8 A
